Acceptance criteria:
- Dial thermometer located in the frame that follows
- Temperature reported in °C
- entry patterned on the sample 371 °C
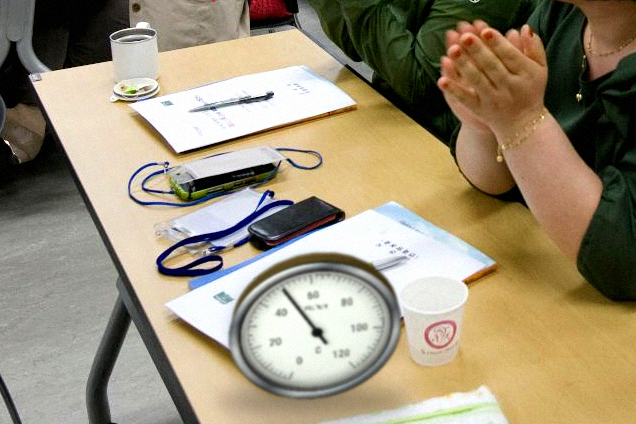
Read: 50 °C
